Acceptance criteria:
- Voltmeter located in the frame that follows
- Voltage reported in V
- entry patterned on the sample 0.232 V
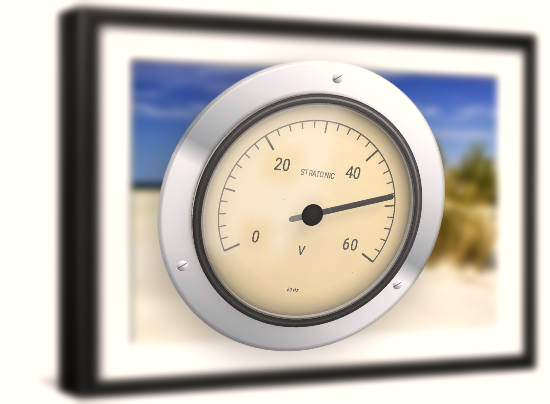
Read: 48 V
